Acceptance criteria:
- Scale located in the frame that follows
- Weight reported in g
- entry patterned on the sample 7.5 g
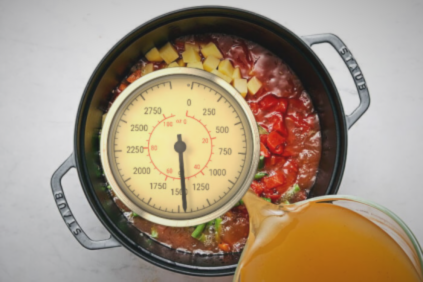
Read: 1450 g
